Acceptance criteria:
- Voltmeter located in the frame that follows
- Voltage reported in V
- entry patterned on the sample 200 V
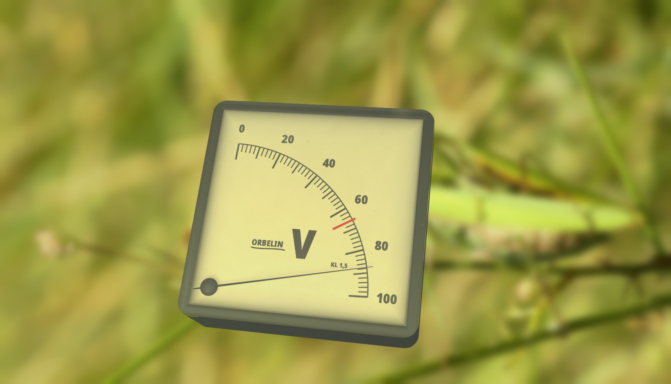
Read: 88 V
